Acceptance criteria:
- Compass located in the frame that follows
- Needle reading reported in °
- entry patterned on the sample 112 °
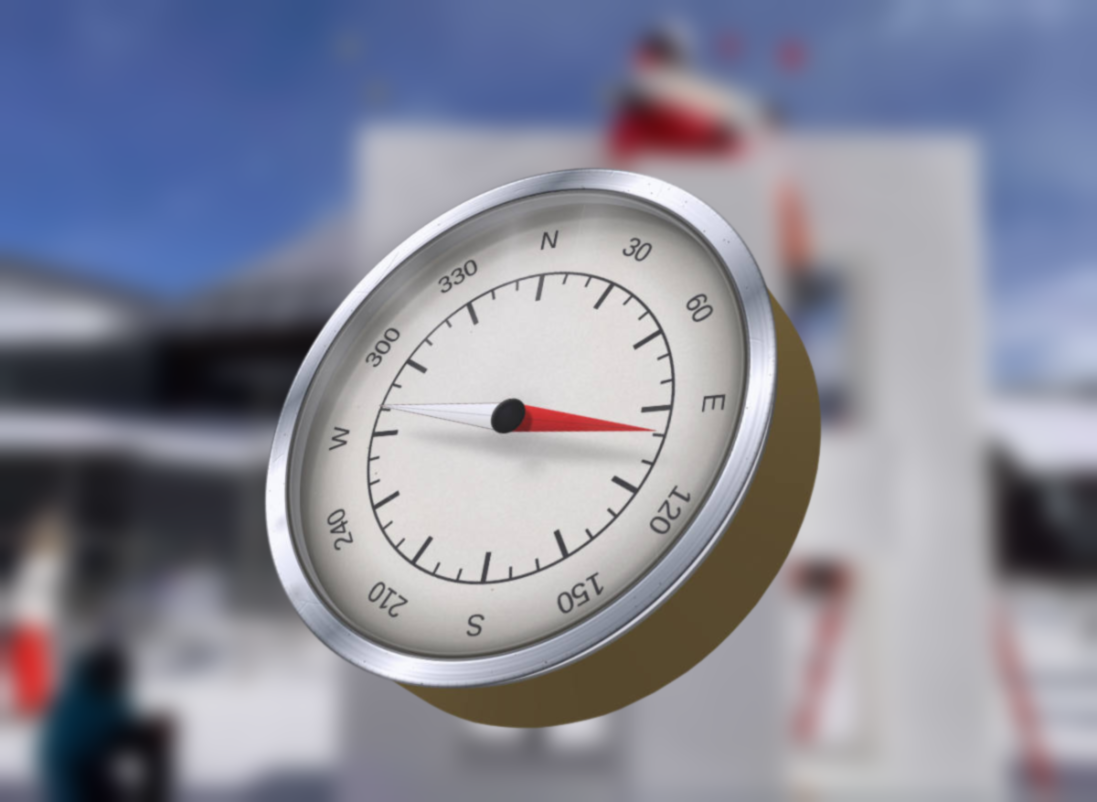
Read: 100 °
